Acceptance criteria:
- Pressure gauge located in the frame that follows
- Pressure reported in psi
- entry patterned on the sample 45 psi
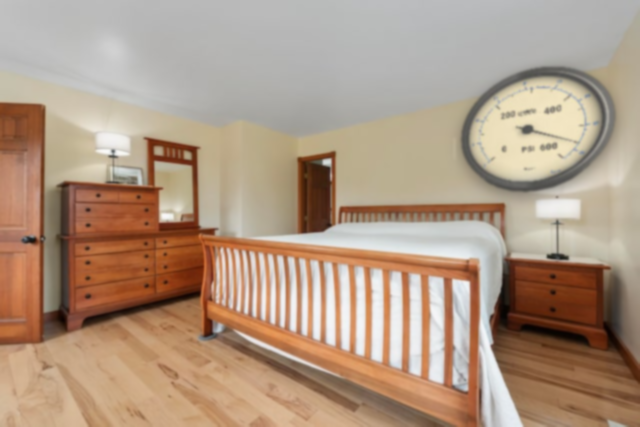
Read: 550 psi
